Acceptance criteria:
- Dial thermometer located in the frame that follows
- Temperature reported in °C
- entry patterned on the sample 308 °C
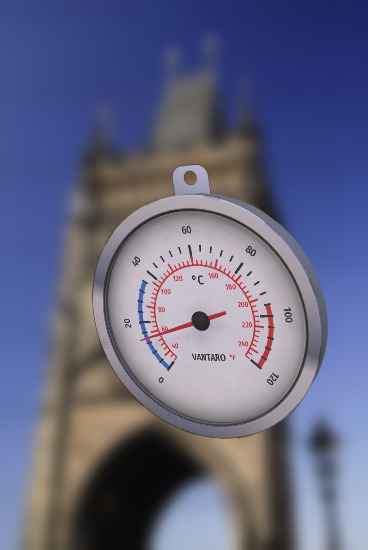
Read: 14 °C
